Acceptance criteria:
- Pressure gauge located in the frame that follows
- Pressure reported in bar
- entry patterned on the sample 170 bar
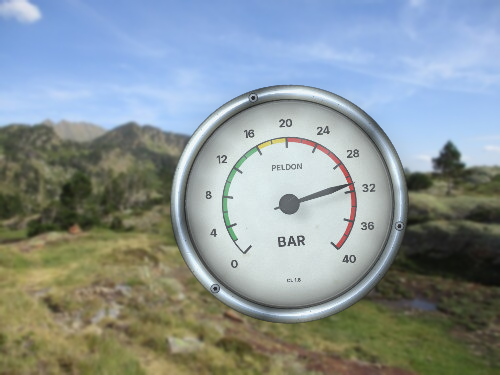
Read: 31 bar
